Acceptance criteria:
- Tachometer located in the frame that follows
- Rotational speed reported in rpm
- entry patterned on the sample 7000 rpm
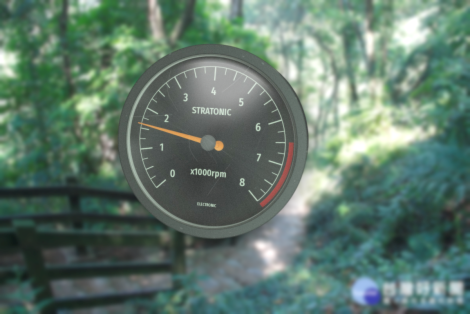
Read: 1625 rpm
